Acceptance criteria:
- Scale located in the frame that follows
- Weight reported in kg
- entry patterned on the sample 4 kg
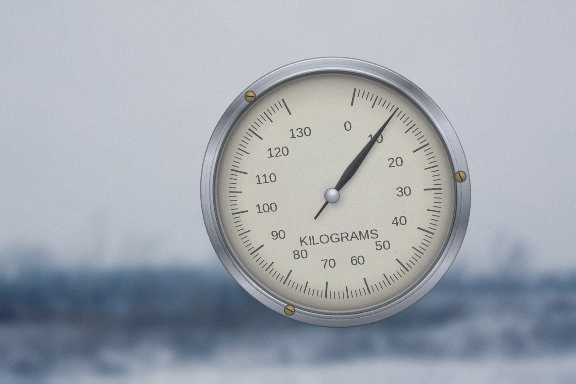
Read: 10 kg
